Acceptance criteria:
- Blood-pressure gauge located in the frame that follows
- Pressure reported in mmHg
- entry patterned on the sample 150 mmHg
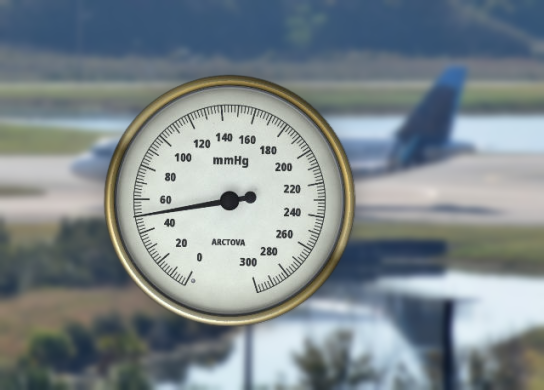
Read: 50 mmHg
